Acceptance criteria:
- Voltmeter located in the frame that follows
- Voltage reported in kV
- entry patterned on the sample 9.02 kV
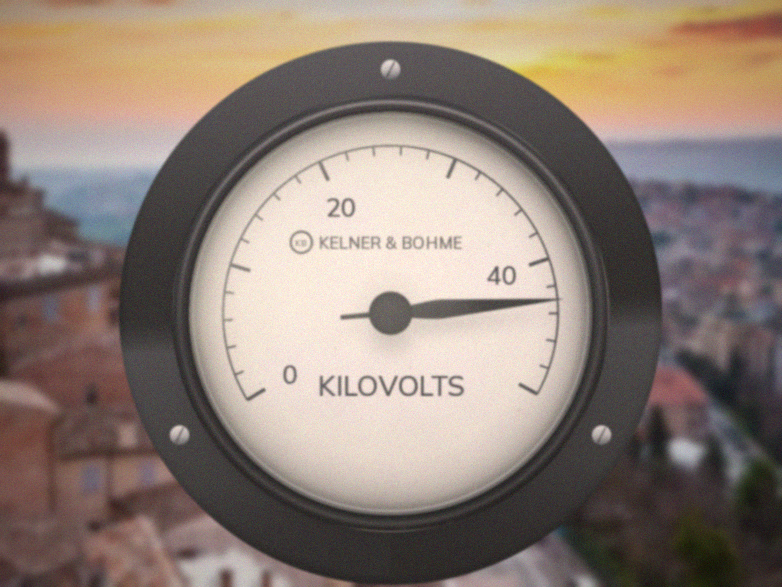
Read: 43 kV
